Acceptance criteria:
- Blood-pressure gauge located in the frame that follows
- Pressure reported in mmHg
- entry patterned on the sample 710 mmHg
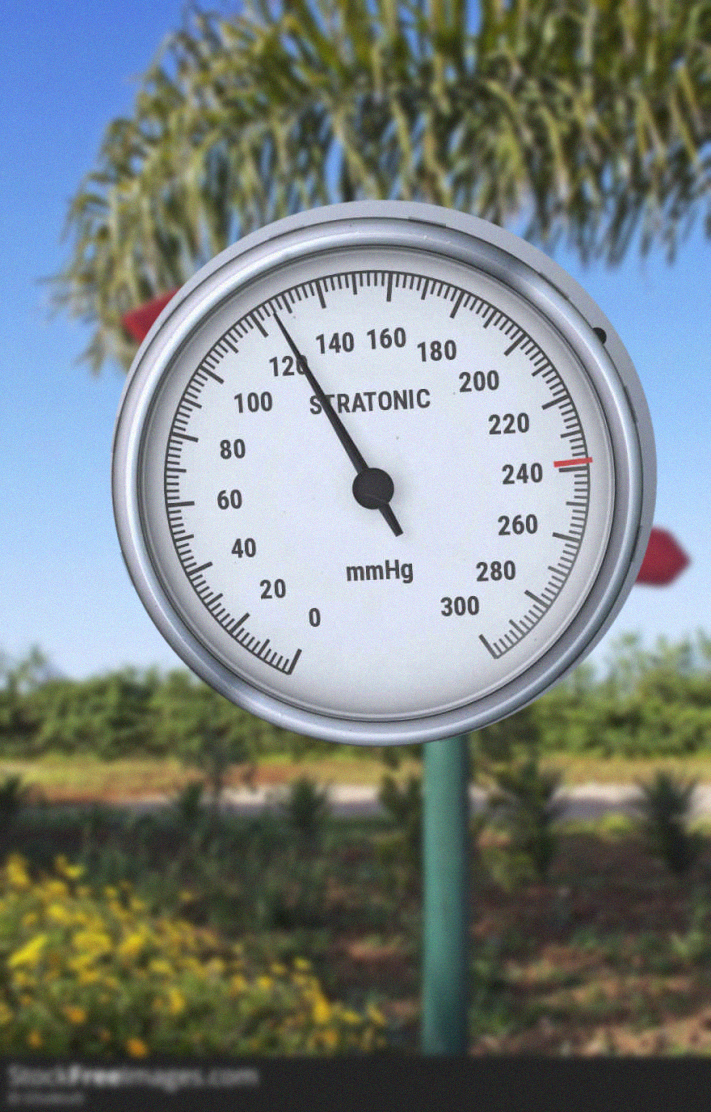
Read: 126 mmHg
